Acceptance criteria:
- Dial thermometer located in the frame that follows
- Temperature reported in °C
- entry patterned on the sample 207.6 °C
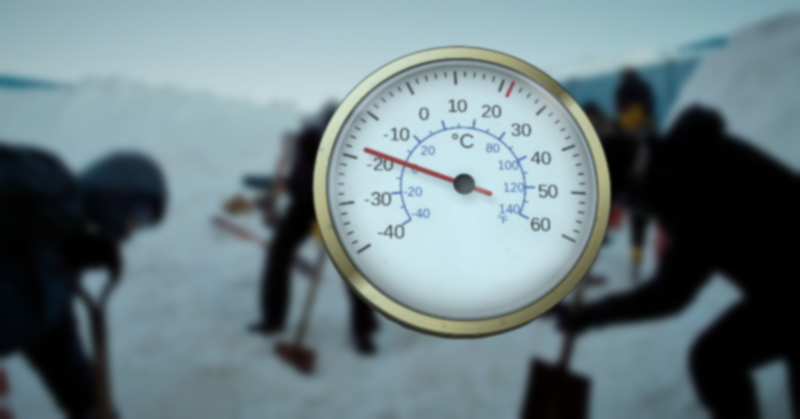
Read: -18 °C
